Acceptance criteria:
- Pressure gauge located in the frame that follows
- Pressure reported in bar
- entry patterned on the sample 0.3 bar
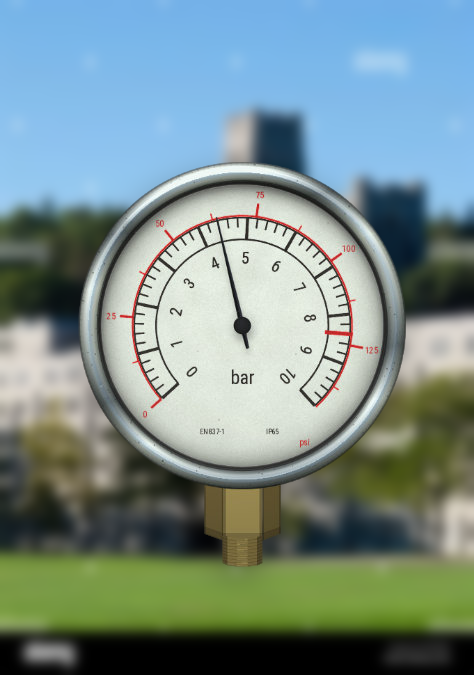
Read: 4.4 bar
